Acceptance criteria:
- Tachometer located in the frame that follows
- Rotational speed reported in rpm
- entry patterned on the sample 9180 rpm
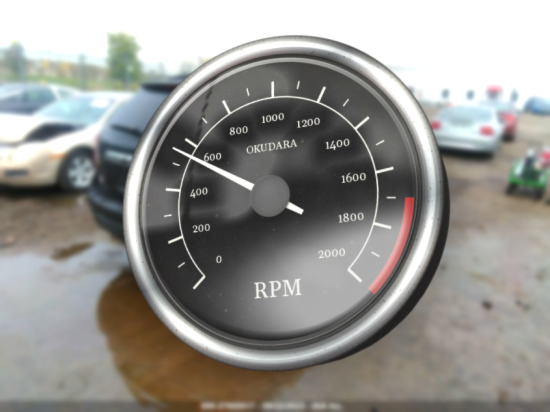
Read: 550 rpm
